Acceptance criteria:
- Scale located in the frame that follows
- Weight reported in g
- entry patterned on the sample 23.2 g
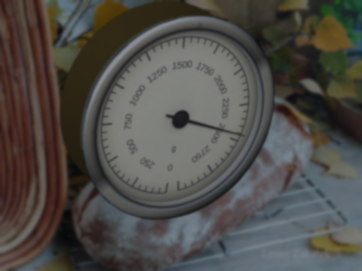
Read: 2450 g
